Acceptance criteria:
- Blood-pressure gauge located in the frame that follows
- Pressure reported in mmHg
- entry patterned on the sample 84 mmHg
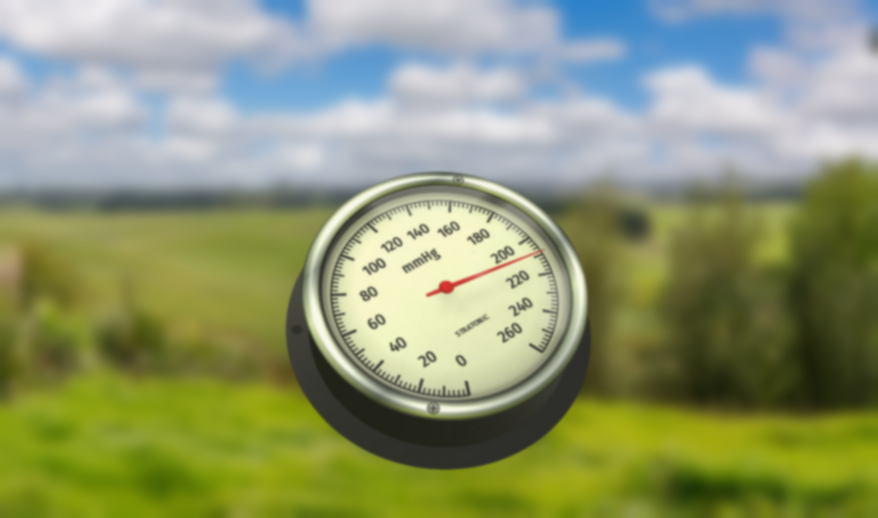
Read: 210 mmHg
